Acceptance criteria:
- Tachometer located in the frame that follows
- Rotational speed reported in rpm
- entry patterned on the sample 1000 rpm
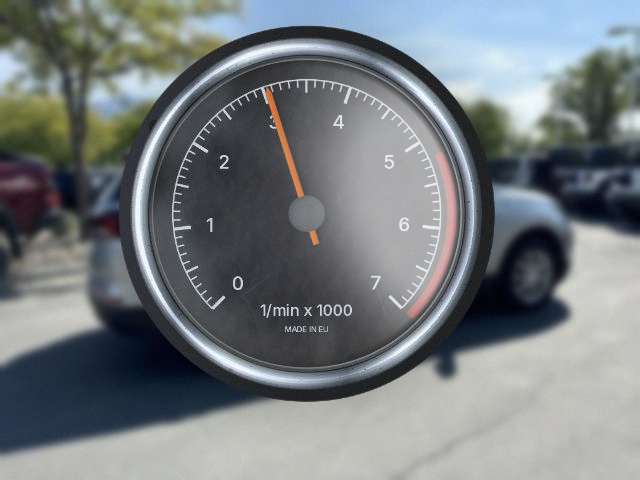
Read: 3050 rpm
